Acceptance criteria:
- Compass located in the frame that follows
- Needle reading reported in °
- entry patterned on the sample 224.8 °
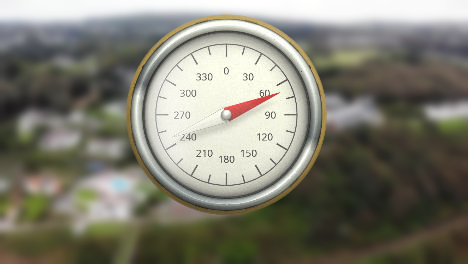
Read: 67.5 °
